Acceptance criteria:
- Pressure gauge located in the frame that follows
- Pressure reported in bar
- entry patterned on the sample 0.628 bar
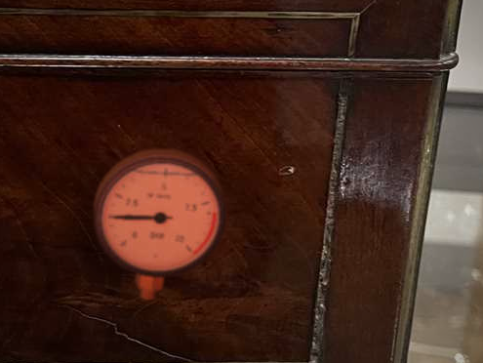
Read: 1.5 bar
